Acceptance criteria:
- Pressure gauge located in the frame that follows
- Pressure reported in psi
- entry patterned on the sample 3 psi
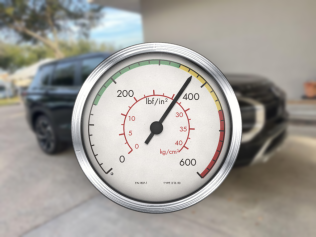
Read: 370 psi
